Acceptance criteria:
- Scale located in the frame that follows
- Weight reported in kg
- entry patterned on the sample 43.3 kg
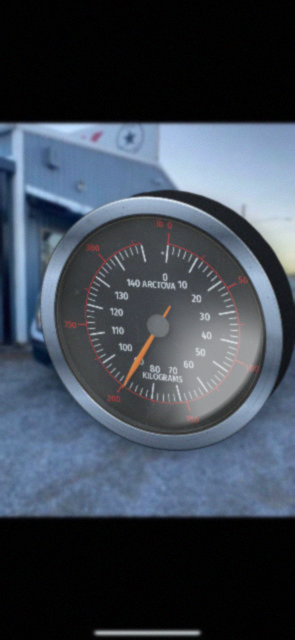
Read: 90 kg
